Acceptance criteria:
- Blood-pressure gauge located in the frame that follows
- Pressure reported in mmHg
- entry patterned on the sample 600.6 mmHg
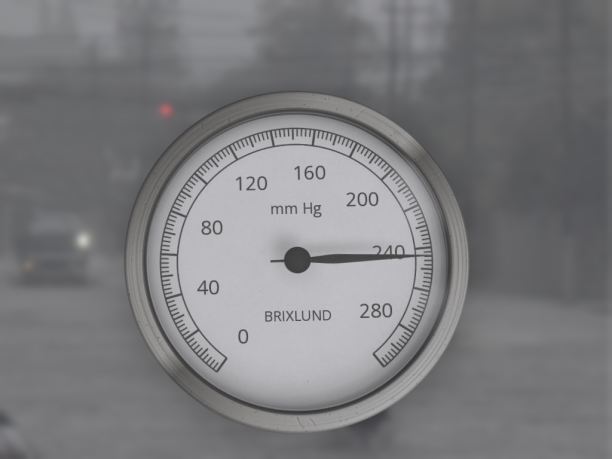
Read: 244 mmHg
